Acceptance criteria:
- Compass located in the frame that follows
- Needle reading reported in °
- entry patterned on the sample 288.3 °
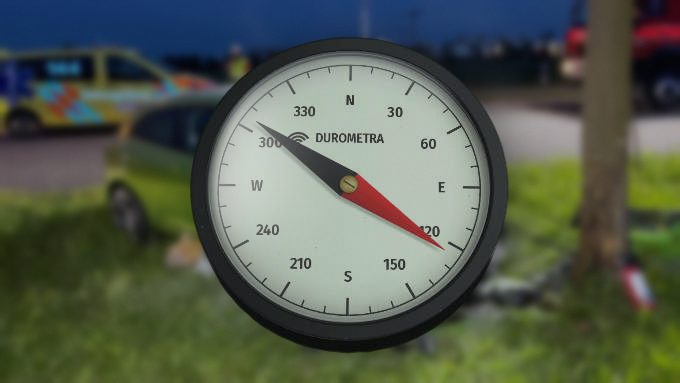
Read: 125 °
